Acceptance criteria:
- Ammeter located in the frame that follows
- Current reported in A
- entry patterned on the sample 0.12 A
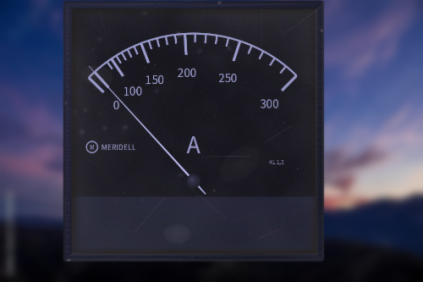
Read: 50 A
